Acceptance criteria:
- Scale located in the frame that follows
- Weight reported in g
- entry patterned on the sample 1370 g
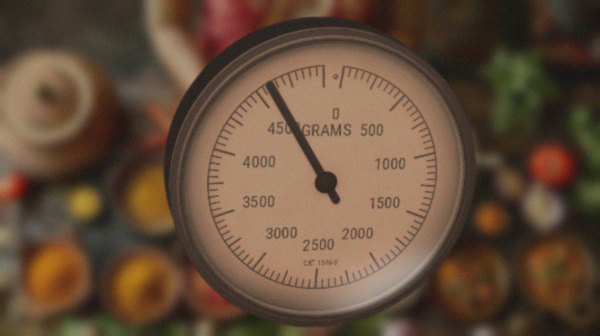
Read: 4600 g
